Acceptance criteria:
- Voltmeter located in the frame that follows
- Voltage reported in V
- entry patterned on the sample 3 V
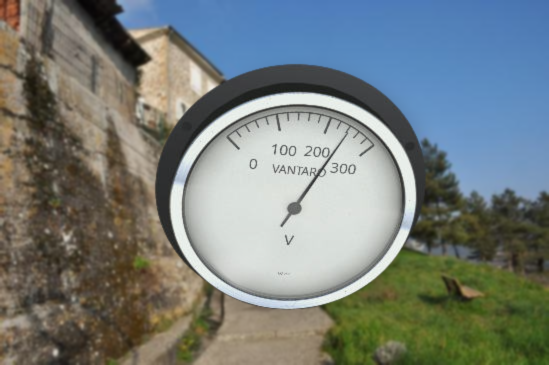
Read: 240 V
